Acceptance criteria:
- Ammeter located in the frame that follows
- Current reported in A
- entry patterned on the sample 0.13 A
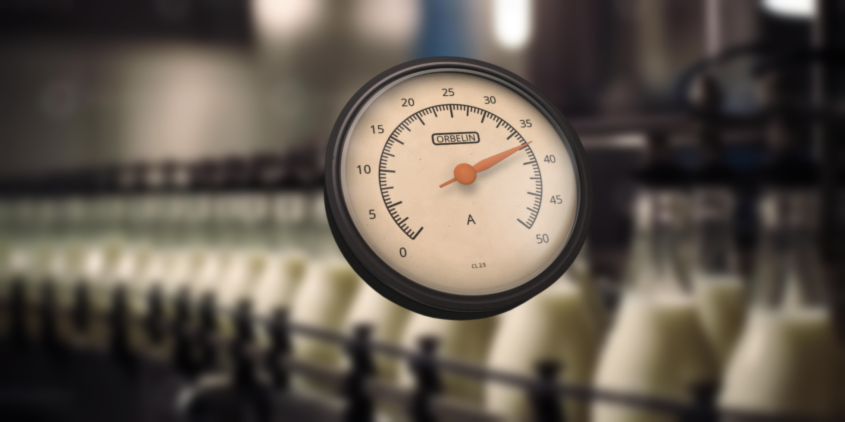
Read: 37.5 A
